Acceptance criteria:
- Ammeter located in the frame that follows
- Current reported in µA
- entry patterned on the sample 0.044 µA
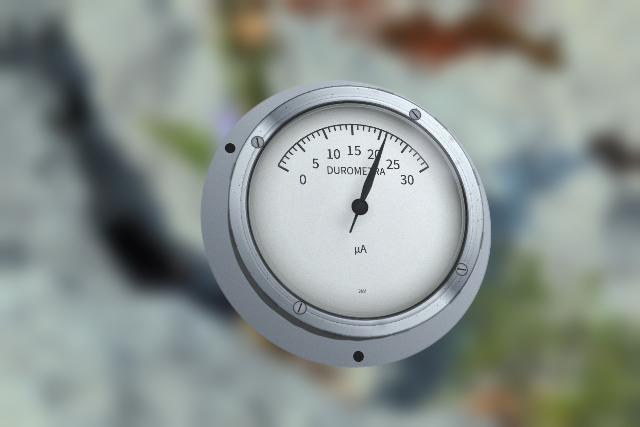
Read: 21 µA
